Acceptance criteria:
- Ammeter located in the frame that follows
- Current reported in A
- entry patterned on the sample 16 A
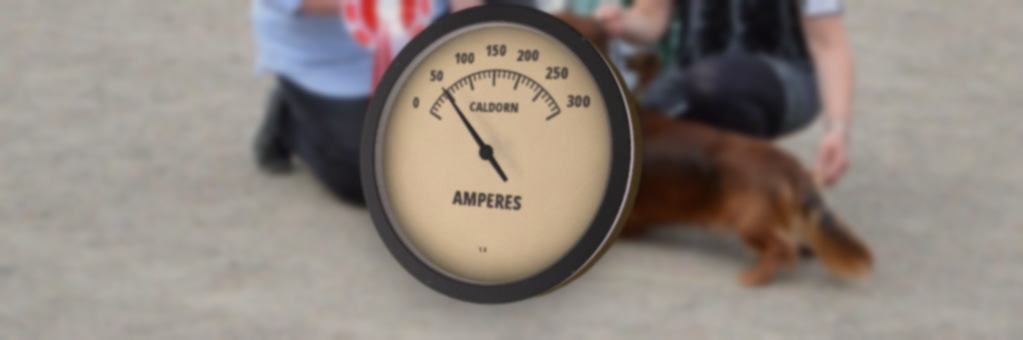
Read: 50 A
